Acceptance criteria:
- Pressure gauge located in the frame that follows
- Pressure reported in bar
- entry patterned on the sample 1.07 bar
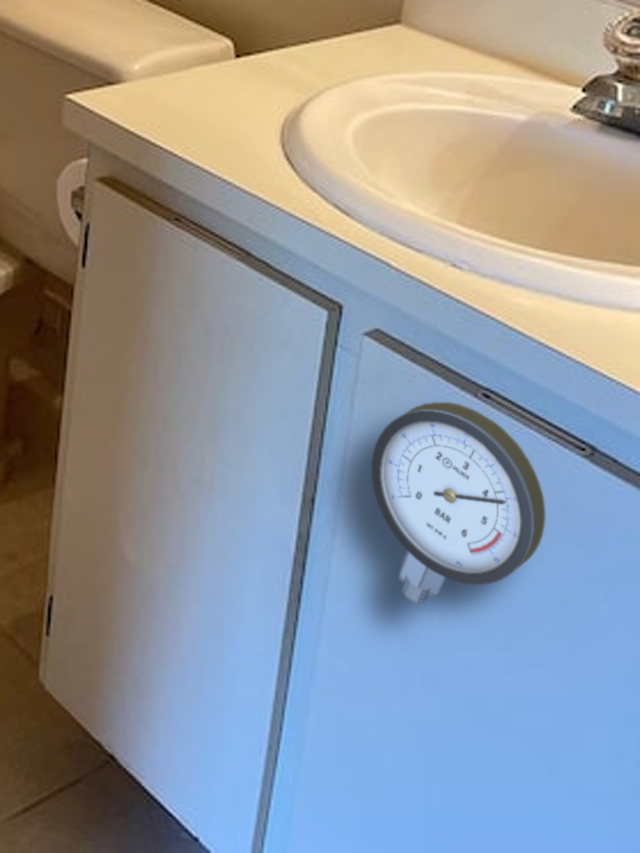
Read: 4.2 bar
